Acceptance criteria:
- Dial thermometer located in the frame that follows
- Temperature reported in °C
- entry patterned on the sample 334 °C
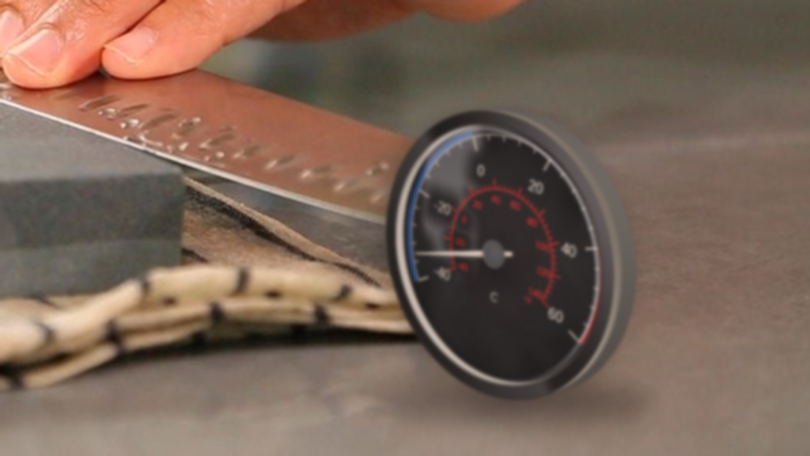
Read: -34 °C
